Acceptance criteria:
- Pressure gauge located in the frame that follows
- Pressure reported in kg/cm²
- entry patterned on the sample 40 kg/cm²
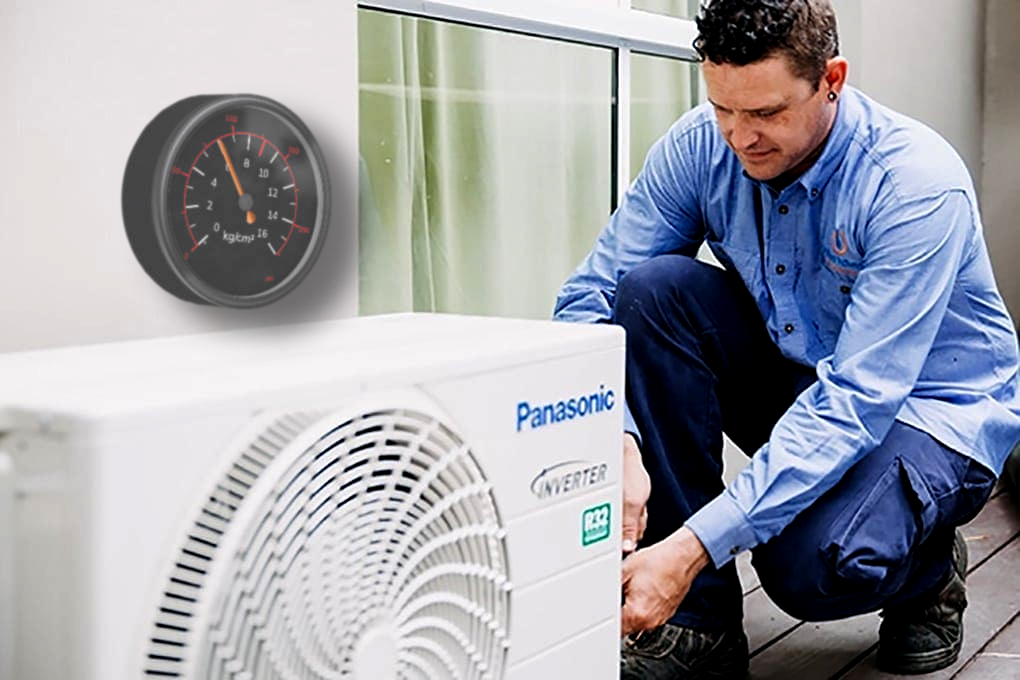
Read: 6 kg/cm²
